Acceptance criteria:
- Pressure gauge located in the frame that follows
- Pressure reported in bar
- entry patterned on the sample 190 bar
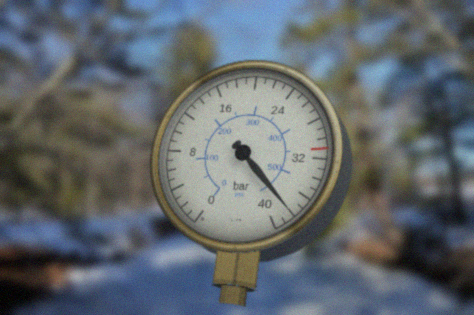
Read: 38 bar
